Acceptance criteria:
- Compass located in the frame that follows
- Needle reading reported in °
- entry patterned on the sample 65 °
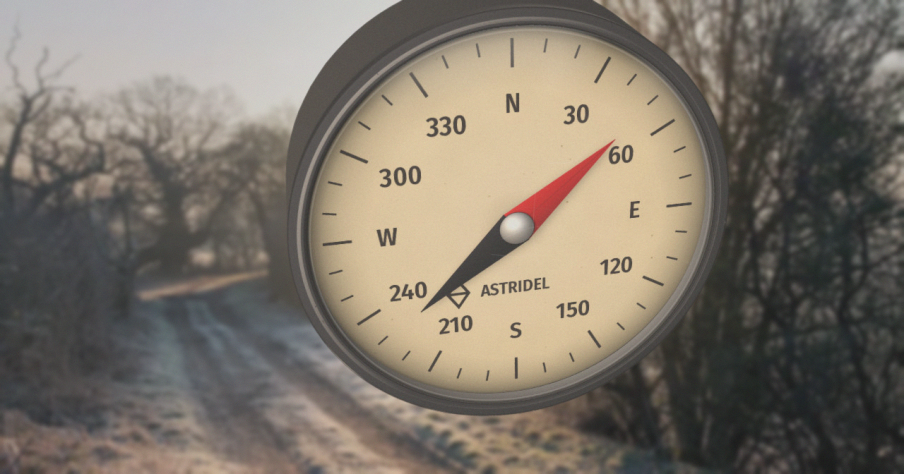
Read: 50 °
